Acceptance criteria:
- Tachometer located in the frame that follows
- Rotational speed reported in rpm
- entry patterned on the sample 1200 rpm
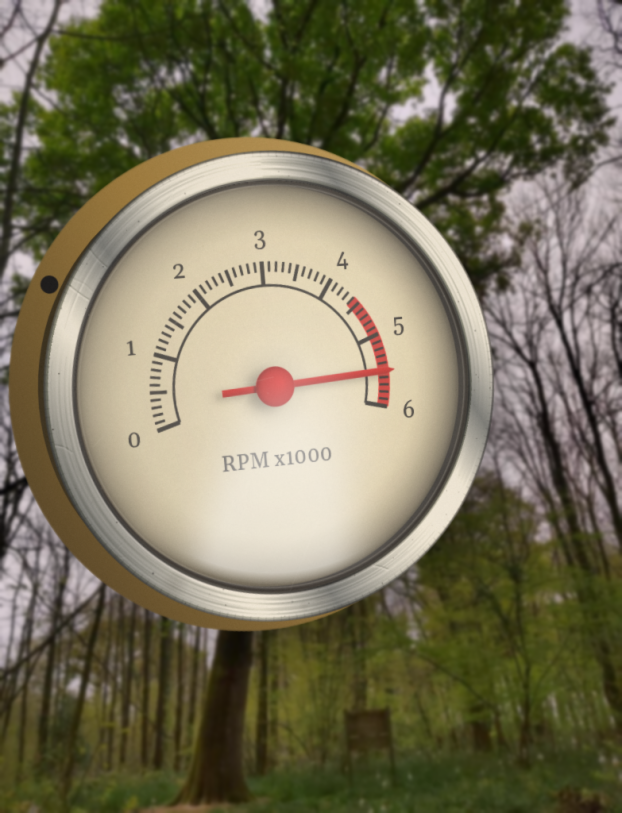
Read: 5500 rpm
